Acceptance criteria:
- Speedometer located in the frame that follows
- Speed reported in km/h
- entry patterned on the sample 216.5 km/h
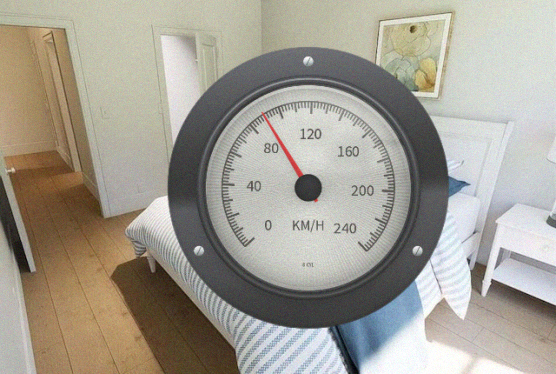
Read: 90 km/h
